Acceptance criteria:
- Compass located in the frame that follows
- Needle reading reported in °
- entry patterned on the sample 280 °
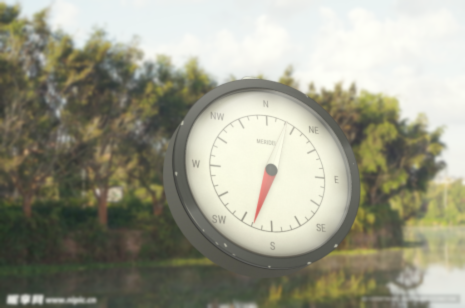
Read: 200 °
